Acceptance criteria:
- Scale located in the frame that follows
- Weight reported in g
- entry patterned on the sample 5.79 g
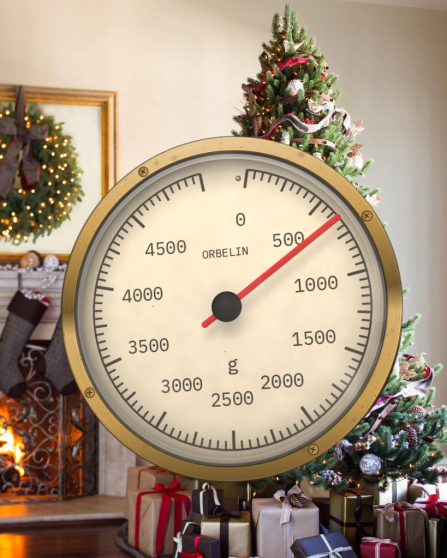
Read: 650 g
